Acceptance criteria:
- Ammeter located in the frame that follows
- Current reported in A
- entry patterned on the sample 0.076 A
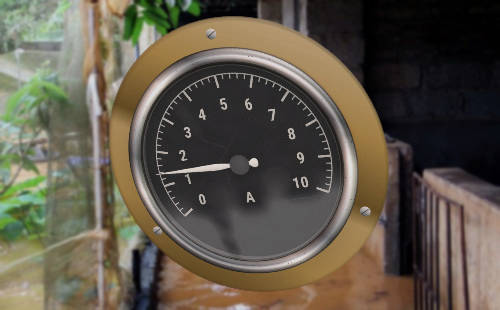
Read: 1.4 A
